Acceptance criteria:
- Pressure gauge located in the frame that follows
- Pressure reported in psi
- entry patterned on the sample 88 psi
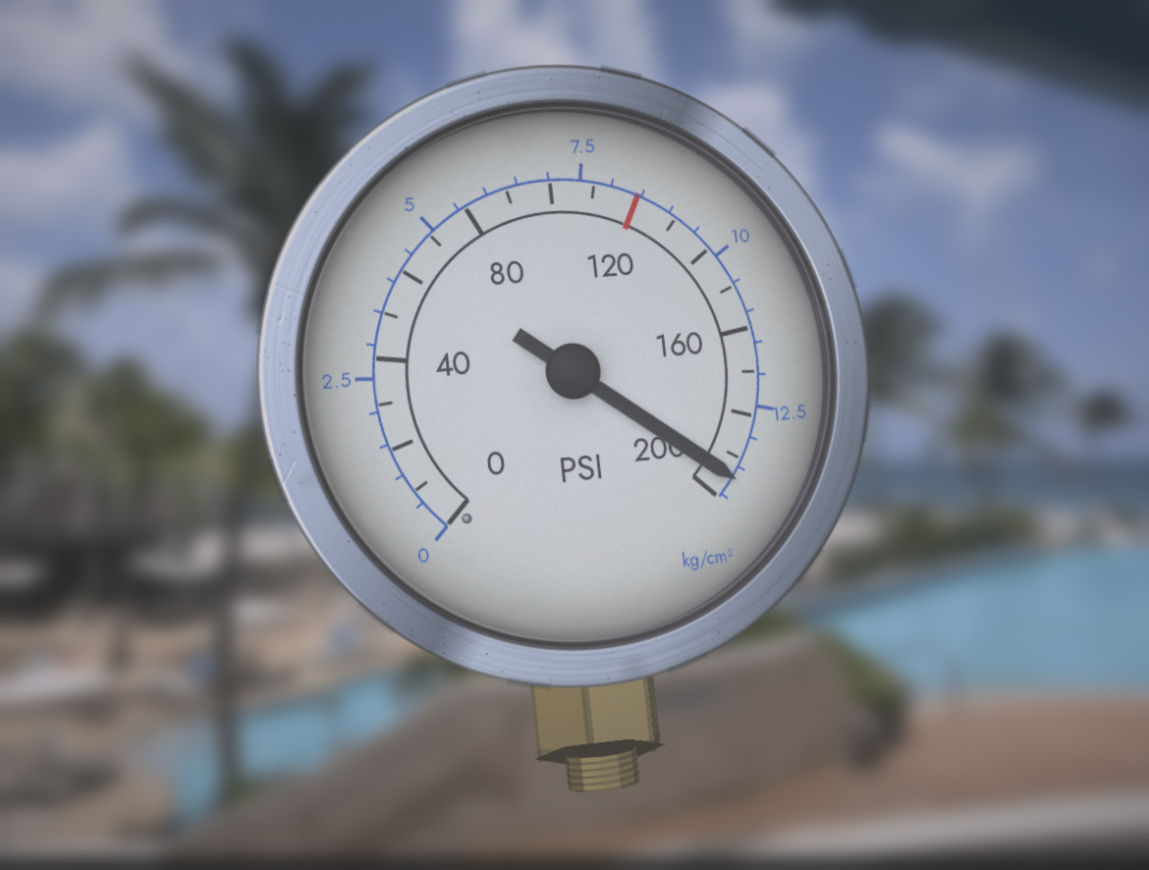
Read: 195 psi
